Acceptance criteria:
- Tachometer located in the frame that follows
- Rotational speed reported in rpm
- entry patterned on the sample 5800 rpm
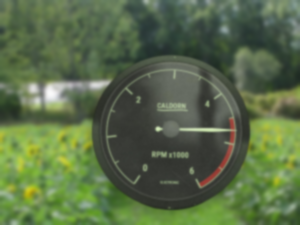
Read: 4750 rpm
